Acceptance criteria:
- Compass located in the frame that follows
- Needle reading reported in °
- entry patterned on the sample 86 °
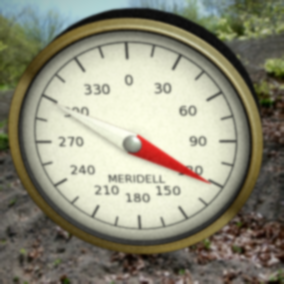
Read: 120 °
